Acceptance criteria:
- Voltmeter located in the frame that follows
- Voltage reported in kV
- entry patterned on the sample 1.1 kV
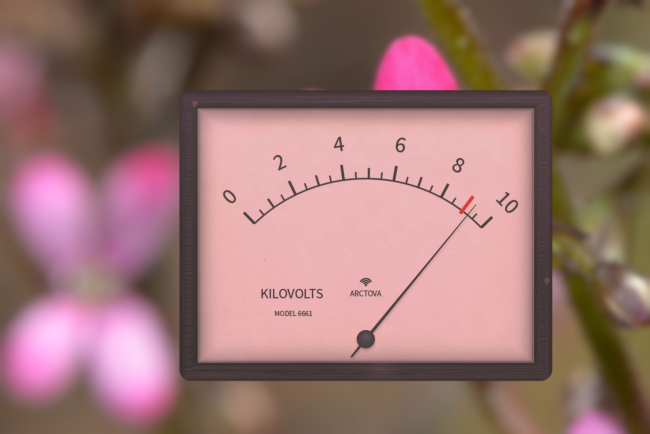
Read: 9.25 kV
